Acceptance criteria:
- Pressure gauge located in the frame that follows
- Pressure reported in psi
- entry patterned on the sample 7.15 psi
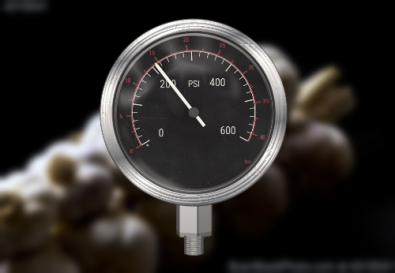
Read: 210 psi
